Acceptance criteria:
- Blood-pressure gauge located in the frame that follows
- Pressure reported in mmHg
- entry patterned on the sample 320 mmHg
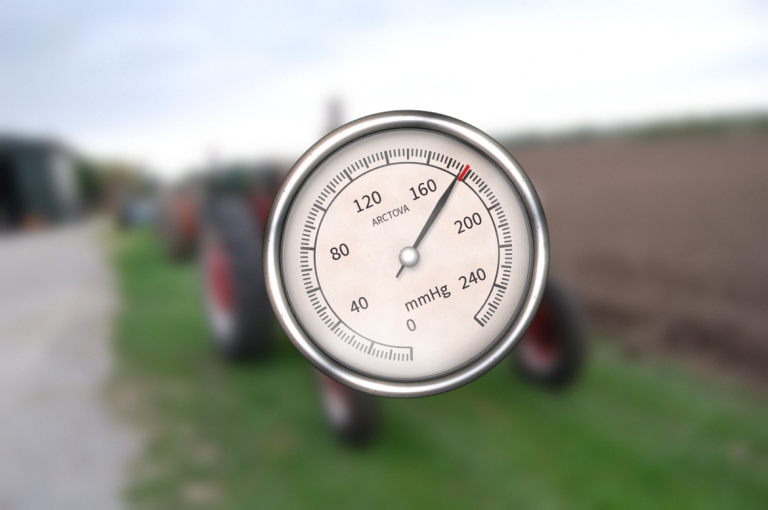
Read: 176 mmHg
